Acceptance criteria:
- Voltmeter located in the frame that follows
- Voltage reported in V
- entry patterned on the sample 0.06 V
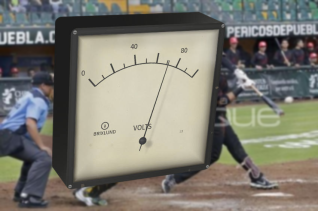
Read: 70 V
